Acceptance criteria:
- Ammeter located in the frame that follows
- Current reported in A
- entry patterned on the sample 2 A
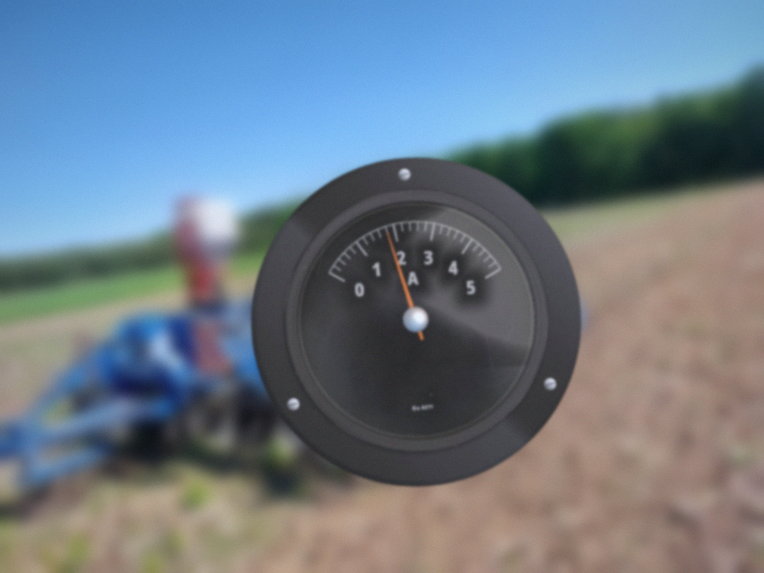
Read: 1.8 A
